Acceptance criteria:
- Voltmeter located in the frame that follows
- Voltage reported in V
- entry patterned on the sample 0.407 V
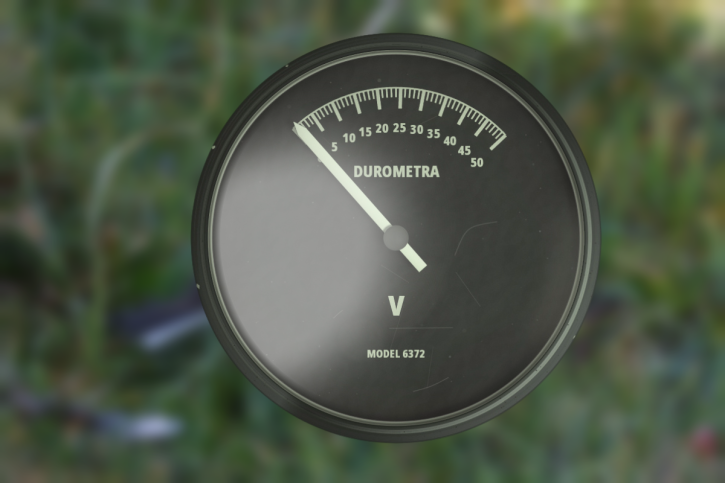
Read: 1 V
